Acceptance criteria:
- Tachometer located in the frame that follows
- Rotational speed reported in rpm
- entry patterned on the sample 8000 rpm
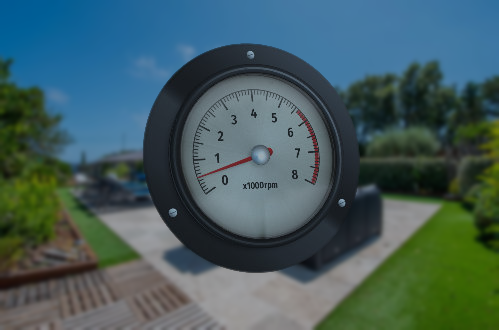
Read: 500 rpm
